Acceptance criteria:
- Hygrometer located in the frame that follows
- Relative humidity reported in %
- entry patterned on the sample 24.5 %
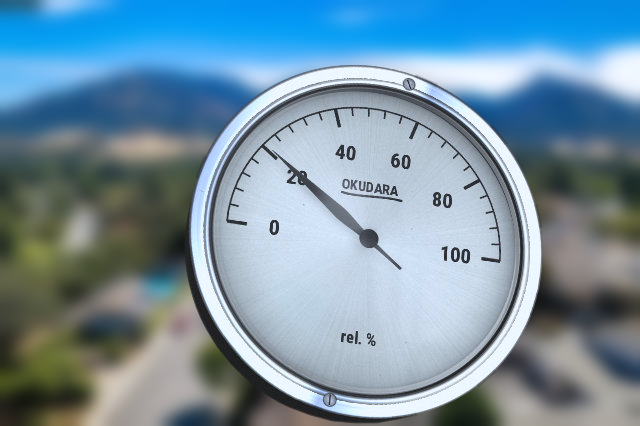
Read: 20 %
